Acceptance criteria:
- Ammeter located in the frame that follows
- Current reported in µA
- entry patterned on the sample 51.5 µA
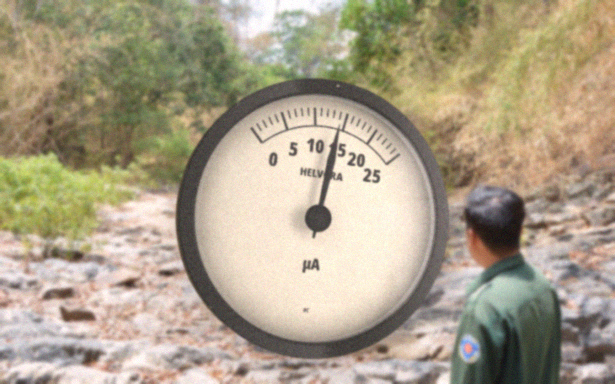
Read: 14 µA
